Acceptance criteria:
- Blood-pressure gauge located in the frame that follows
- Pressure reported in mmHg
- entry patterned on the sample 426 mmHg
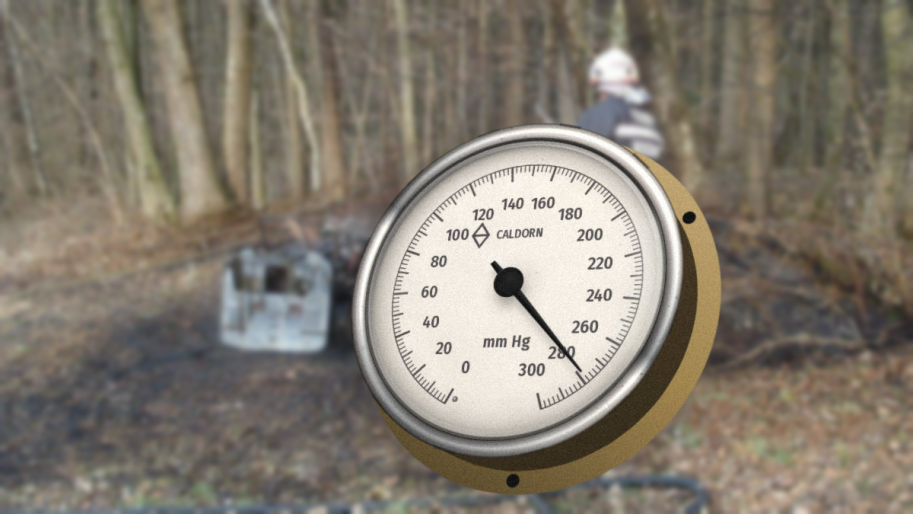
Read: 278 mmHg
